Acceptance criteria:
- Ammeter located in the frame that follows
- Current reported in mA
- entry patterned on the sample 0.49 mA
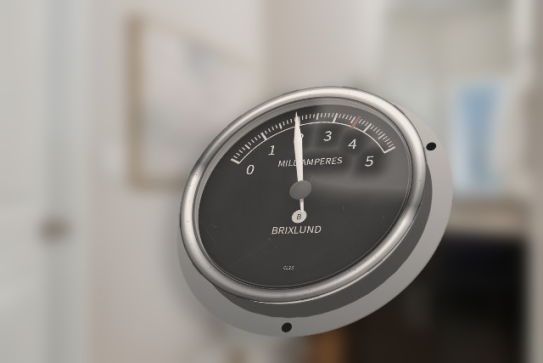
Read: 2 mA
